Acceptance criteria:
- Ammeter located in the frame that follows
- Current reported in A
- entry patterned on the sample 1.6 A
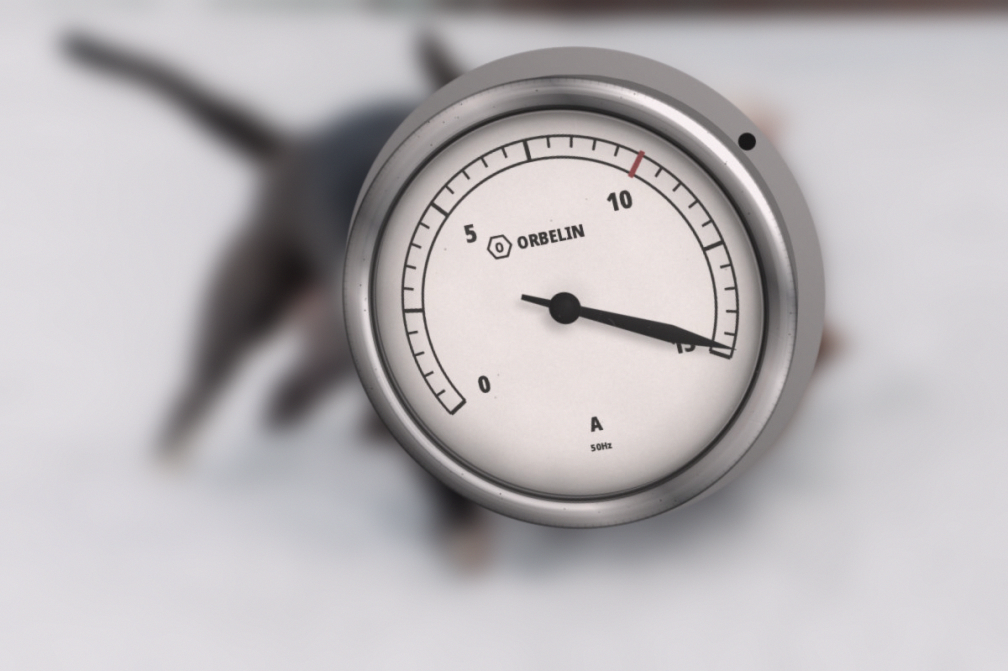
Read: 14.75 A
